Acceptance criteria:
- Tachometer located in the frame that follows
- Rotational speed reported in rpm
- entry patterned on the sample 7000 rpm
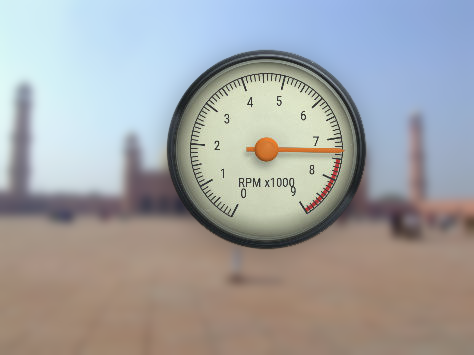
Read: 7300 rpm
